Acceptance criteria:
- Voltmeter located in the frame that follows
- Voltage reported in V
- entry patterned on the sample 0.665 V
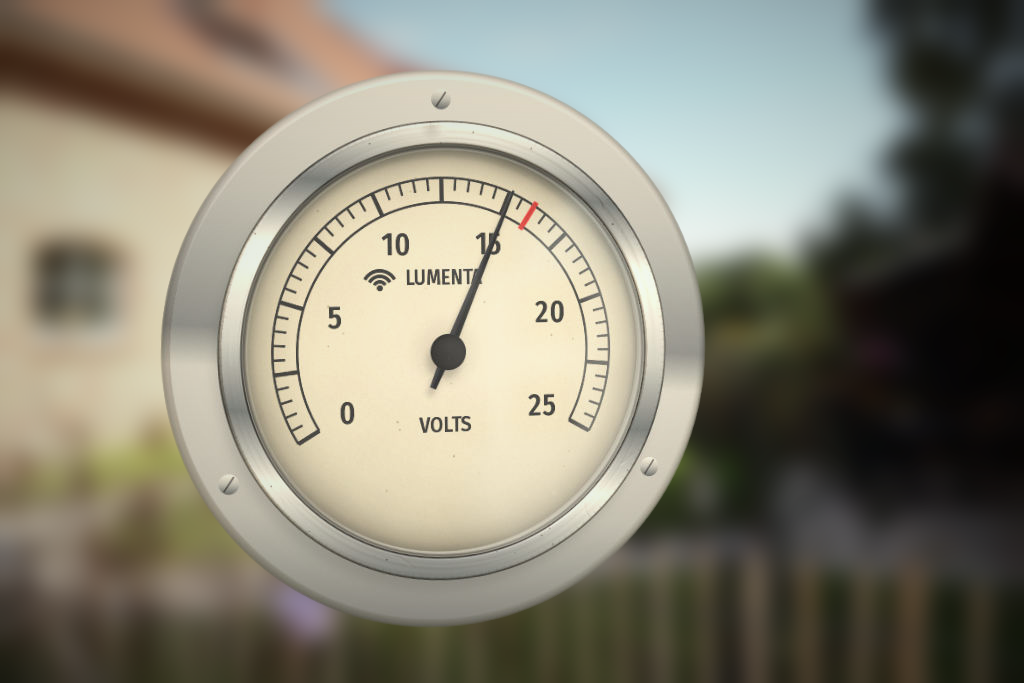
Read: 15 V
